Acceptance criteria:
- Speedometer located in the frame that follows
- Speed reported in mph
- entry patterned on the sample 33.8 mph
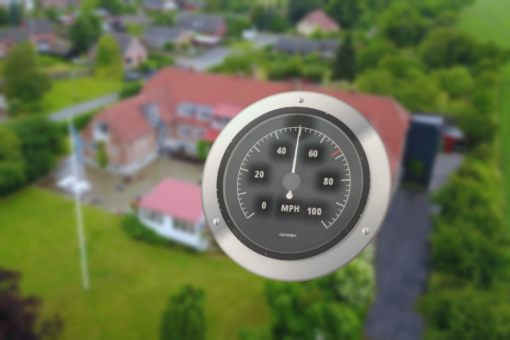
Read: 50 mph
